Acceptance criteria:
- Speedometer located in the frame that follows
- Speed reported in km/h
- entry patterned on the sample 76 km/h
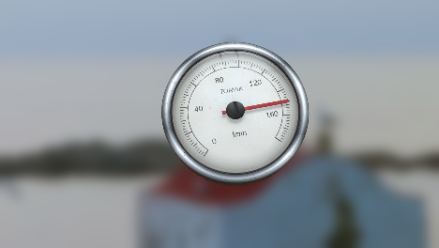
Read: 150 km/h
